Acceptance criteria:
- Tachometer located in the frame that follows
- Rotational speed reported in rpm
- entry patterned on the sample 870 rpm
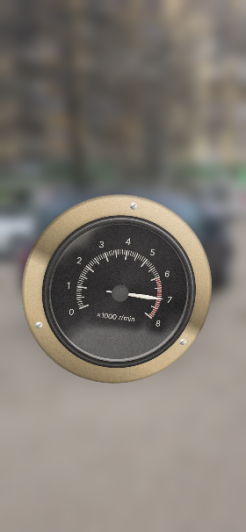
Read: 7000 rpm
